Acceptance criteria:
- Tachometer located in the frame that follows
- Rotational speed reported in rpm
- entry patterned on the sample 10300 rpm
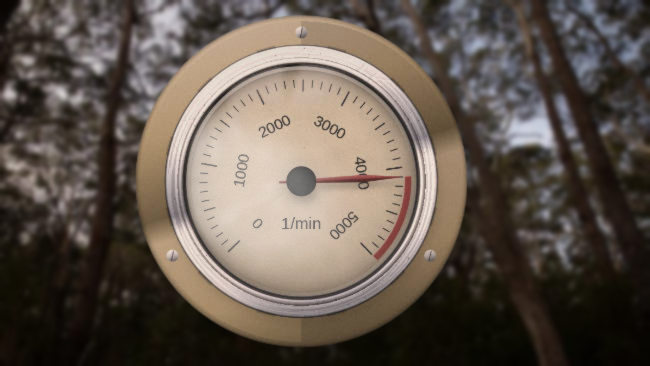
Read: 4100 rpm
